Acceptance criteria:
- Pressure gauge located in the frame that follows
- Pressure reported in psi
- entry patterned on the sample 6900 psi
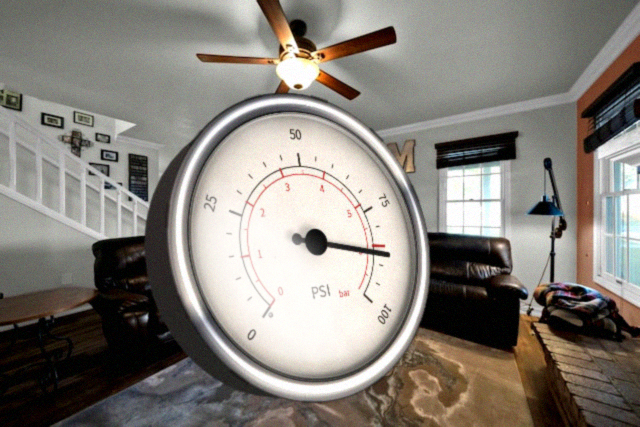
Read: 87.5 psi
